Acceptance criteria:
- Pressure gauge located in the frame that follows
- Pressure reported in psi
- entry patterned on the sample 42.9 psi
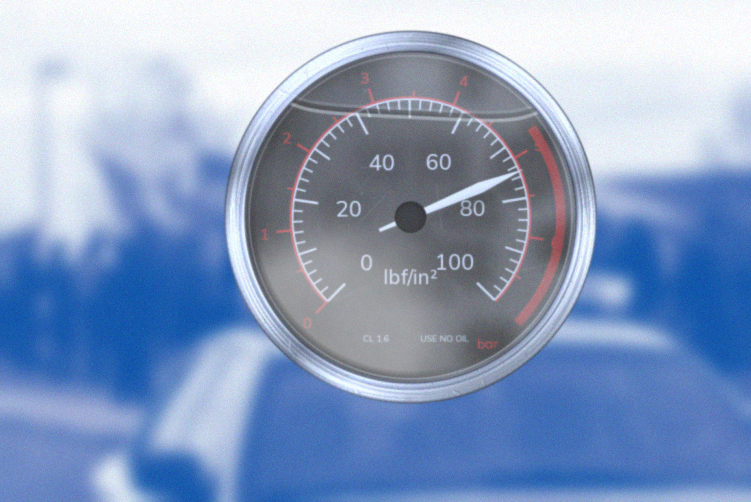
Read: 75 psi
